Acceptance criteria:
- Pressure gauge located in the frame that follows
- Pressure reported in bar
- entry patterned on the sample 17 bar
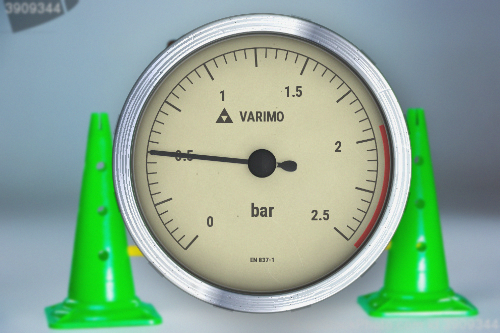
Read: 0.5 bar
